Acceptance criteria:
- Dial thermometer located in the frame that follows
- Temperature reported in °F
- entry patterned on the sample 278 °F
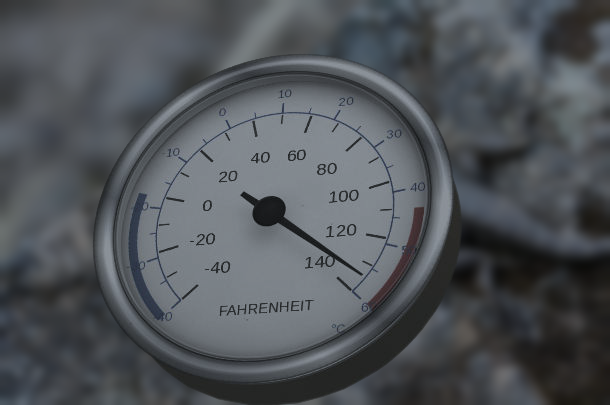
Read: 135 °F
